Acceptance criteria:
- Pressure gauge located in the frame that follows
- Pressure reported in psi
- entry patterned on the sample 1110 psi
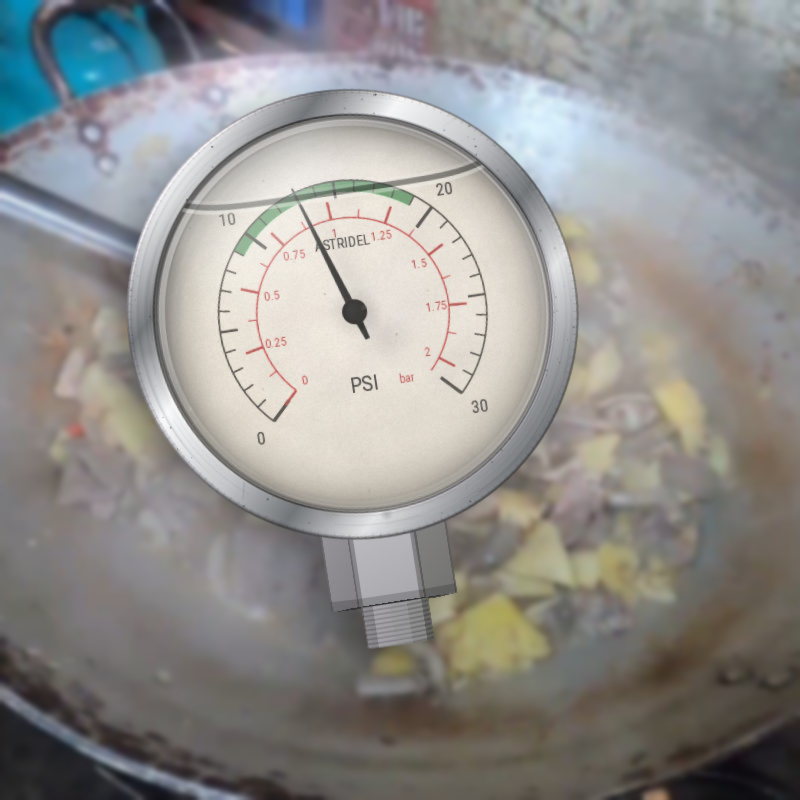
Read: 13 psi
